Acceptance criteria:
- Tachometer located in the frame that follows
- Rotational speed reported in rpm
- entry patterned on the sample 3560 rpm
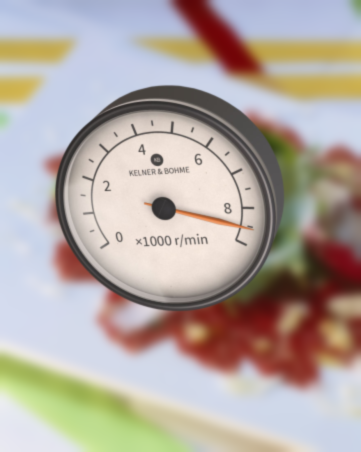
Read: 8500 rpm
